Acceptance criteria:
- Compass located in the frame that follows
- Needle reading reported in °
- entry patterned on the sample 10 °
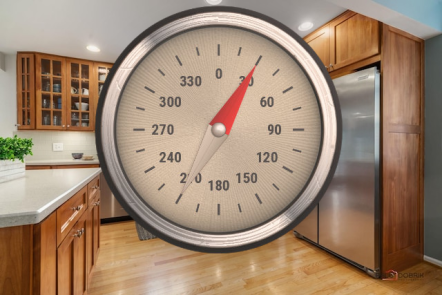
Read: 30 °
